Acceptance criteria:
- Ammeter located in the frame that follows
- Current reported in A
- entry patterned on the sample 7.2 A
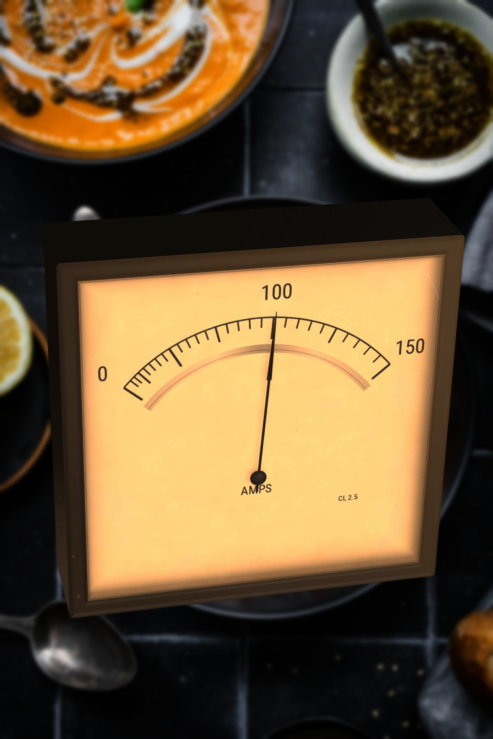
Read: 100 A
